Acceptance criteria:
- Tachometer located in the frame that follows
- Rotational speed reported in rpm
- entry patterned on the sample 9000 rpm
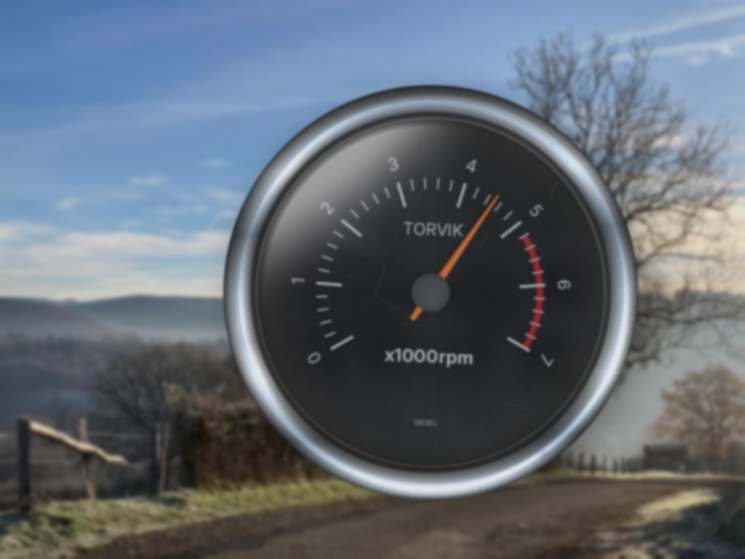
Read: 4500 rpm
